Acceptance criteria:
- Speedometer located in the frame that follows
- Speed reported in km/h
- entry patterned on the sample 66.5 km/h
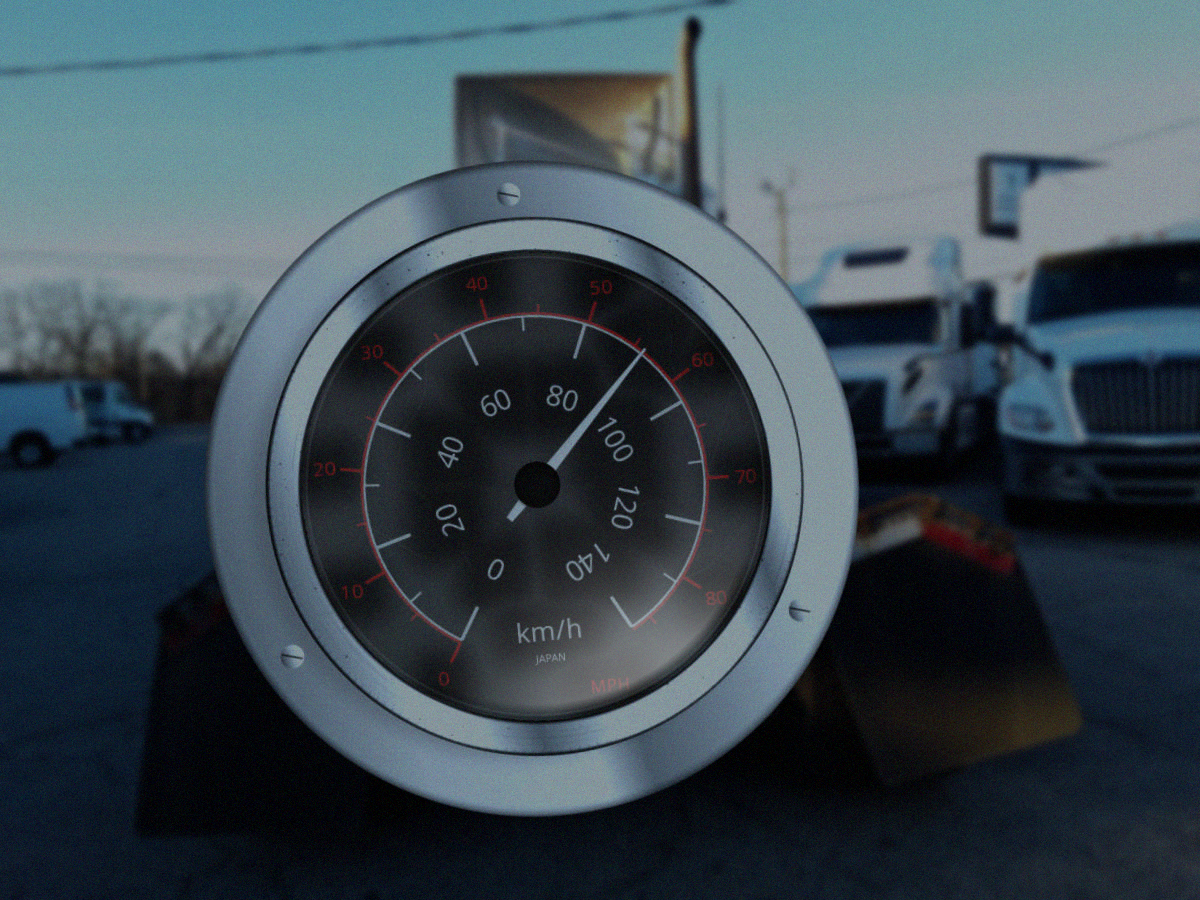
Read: 90 km/h
